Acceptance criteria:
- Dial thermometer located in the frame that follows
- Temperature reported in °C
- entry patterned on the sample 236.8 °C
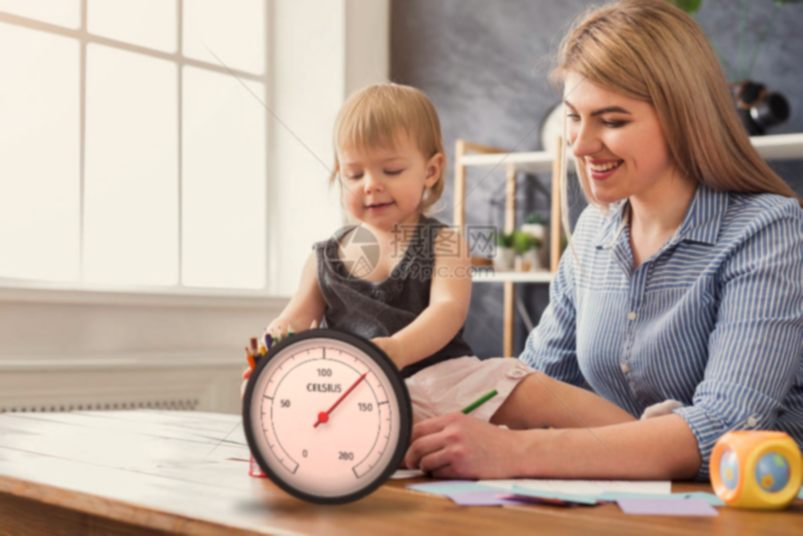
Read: 130 °C
